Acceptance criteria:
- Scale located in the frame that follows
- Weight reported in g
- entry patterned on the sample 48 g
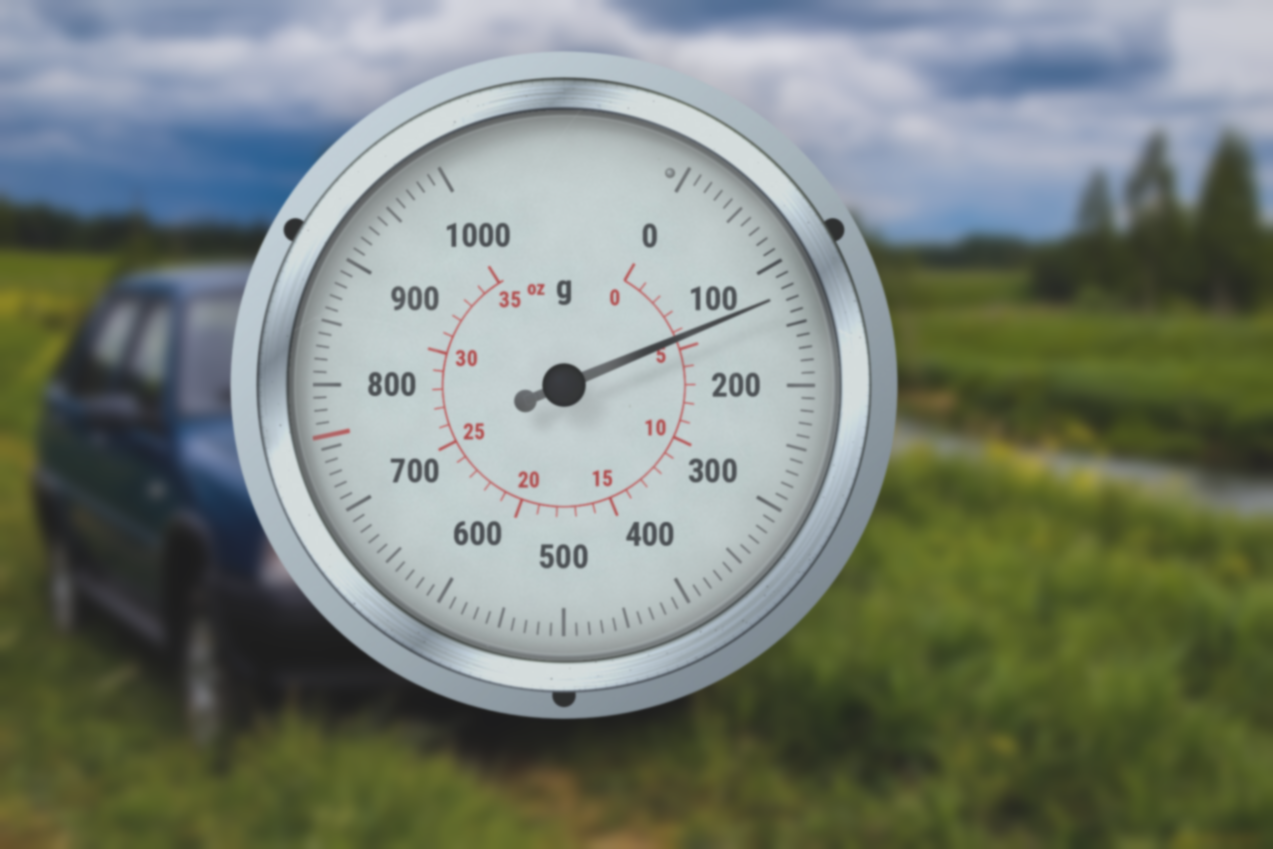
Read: 125 g
